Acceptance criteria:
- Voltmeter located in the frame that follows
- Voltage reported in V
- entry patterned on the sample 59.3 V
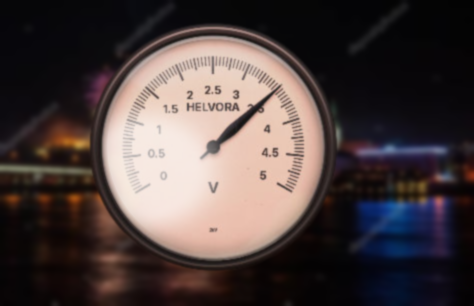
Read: 3.5 V
